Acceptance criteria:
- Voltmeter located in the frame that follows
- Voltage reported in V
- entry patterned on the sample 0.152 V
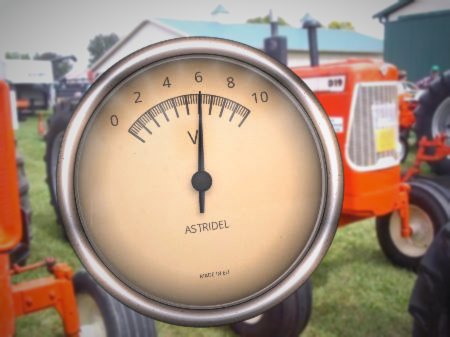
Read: 6 V
